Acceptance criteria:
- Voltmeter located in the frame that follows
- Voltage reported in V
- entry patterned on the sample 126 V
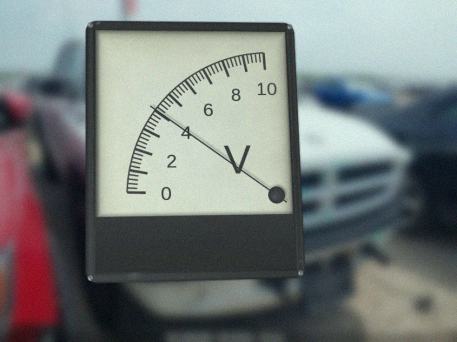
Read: 4 V
